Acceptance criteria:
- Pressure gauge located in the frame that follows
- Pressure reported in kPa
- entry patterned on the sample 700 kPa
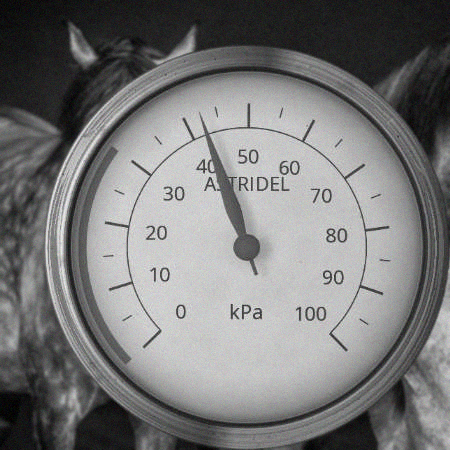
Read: 42.5 kPa
